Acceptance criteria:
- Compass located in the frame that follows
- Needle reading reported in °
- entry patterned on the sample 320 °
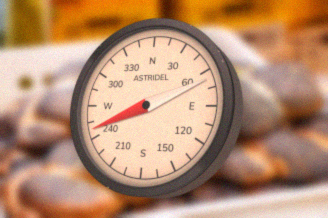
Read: 247.5 °
